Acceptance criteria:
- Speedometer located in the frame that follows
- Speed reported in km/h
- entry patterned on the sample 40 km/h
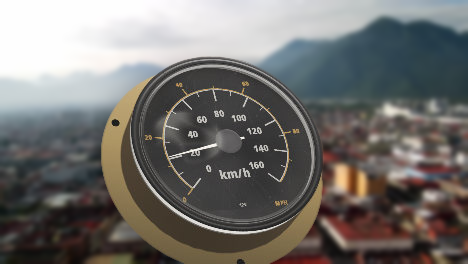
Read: 20 km/h
